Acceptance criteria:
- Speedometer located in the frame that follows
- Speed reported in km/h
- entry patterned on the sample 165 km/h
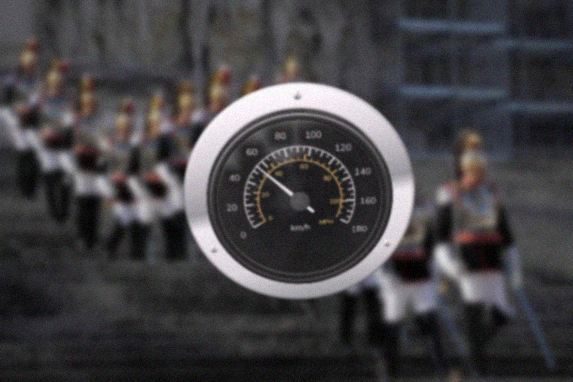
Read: 55 km/h
